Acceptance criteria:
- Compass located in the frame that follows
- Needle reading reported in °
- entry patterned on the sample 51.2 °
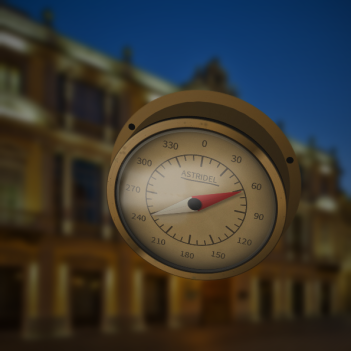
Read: 60 °
